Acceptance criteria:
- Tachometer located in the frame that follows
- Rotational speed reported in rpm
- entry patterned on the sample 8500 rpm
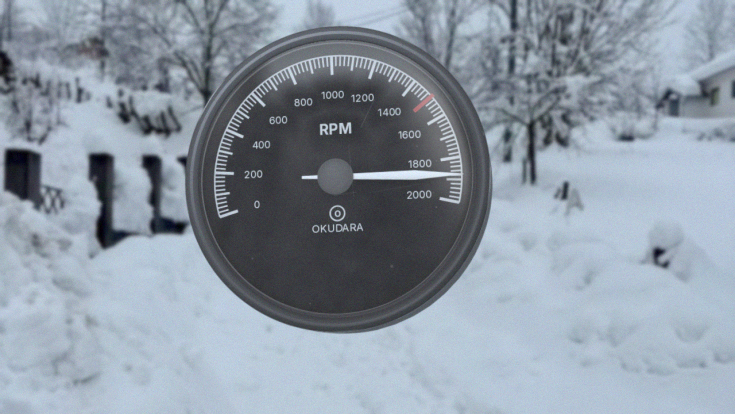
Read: 1880 rpm
